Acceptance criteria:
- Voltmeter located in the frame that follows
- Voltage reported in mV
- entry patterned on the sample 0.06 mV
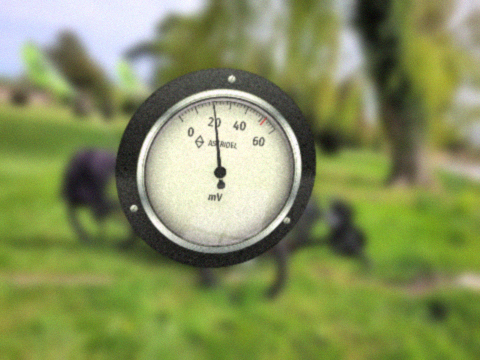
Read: 20 mV
